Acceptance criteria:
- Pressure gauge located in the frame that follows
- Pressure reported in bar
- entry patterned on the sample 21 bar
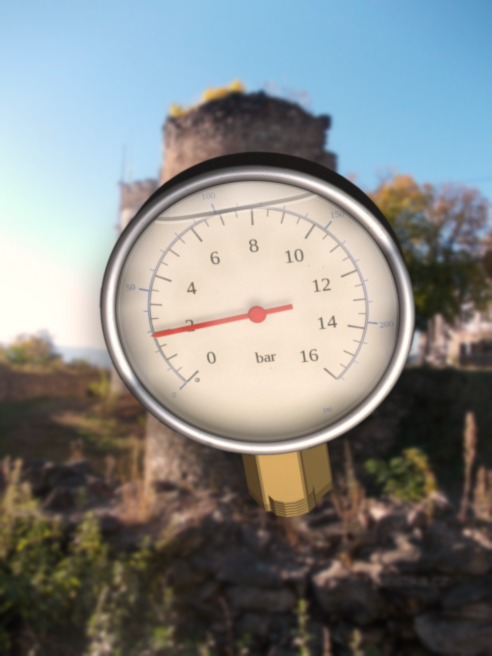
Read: 2 bar
